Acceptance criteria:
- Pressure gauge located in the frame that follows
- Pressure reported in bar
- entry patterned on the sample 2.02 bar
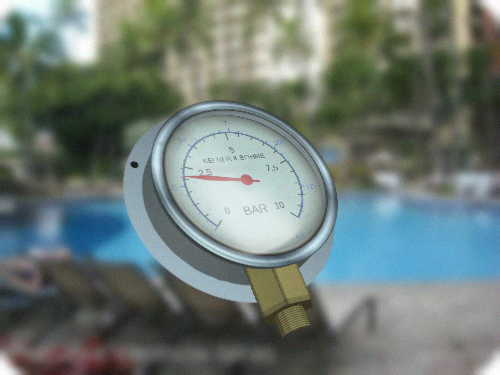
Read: 2 bar
